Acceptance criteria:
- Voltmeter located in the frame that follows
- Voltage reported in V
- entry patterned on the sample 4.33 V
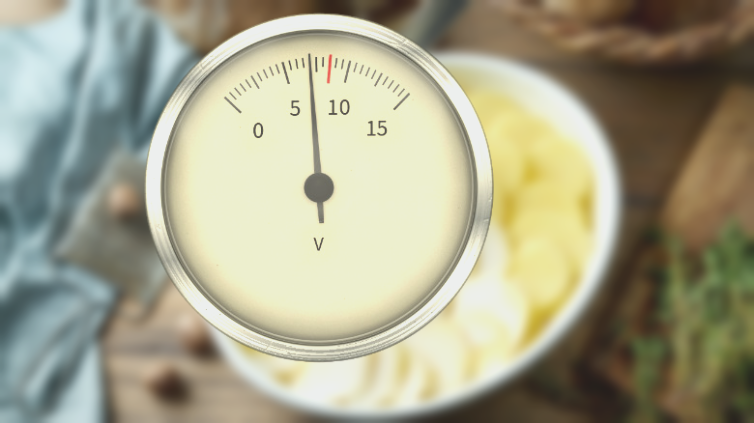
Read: 7 V
